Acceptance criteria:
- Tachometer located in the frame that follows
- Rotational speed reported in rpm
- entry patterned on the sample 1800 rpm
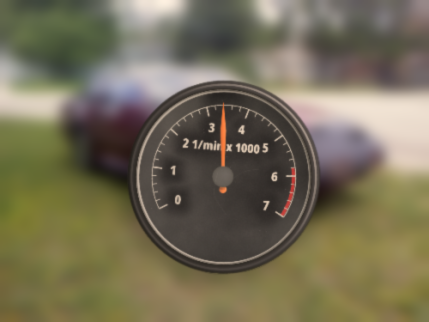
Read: 3400 rpm
